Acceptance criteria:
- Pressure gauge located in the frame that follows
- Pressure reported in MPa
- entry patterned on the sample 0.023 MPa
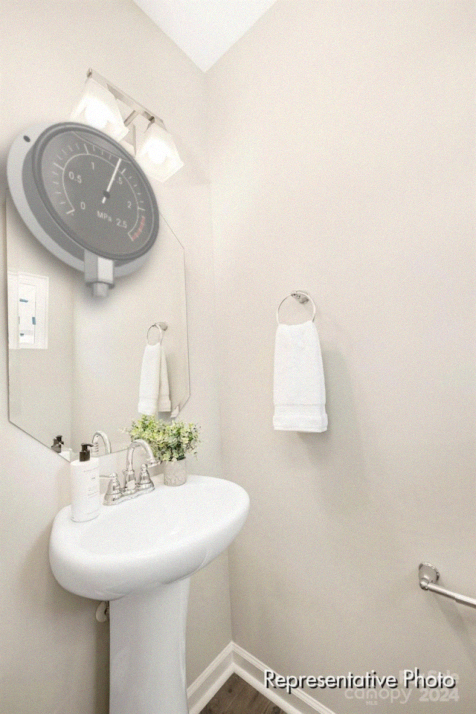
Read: 1.4 MPa
